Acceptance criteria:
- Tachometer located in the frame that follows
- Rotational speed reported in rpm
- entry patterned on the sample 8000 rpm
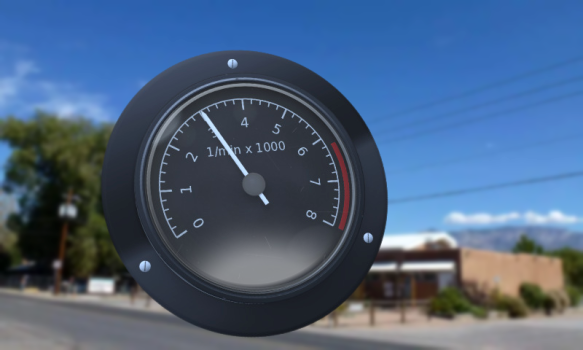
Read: 3000 rpm
